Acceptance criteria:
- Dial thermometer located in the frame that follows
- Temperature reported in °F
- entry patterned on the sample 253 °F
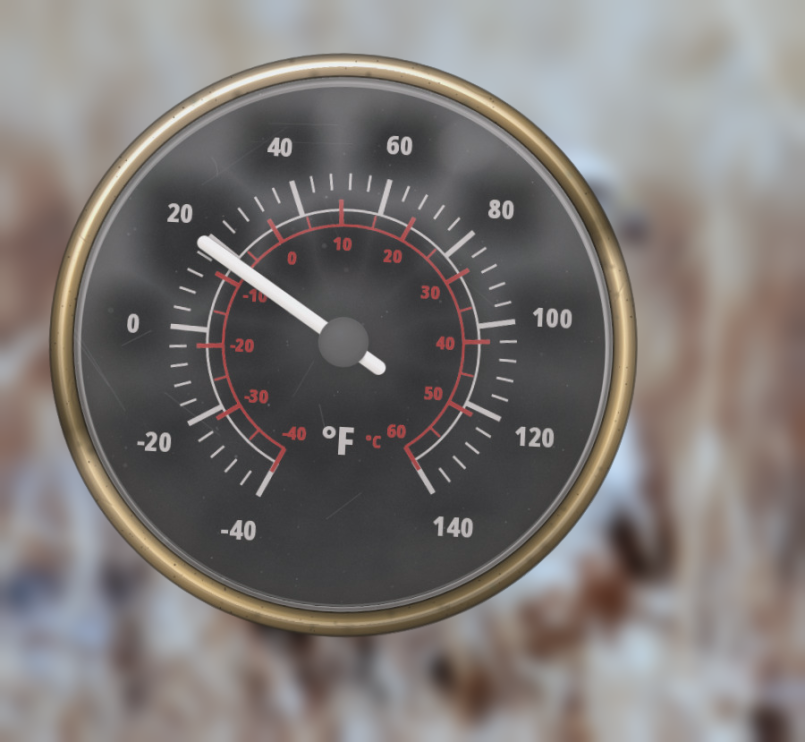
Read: 18 °F
